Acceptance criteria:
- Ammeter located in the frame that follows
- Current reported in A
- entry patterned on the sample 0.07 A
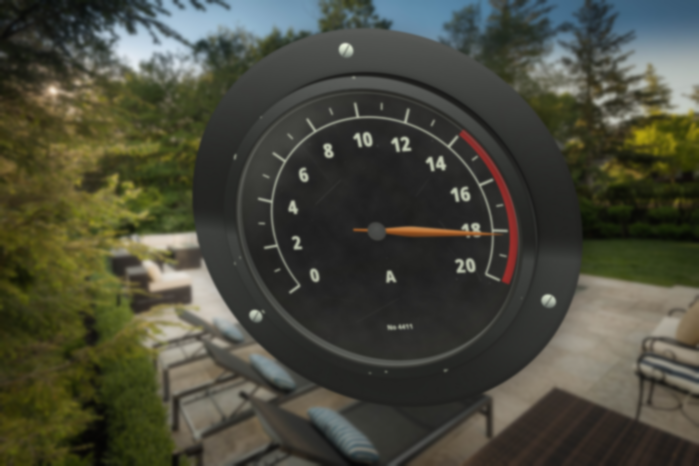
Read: 18 A
